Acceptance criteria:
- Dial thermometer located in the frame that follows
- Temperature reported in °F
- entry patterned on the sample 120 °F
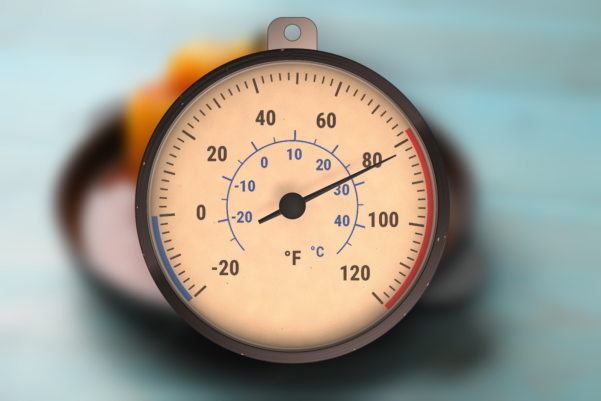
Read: 82 °F
